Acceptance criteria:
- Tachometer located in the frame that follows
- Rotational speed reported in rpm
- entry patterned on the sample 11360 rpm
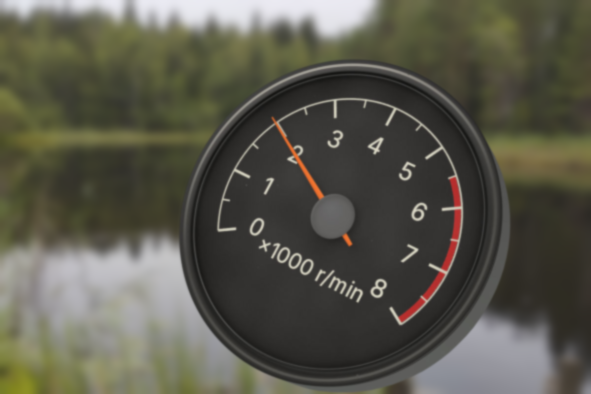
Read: 2000 rpm
